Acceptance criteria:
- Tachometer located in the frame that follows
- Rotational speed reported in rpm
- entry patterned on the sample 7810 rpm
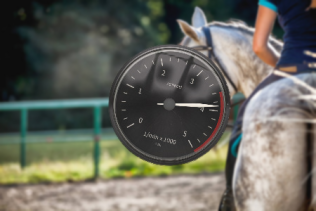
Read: 3900 rpm
